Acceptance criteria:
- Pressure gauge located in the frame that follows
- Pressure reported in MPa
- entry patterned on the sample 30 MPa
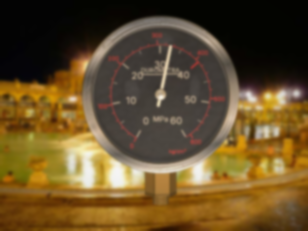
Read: 32.5 MPa
